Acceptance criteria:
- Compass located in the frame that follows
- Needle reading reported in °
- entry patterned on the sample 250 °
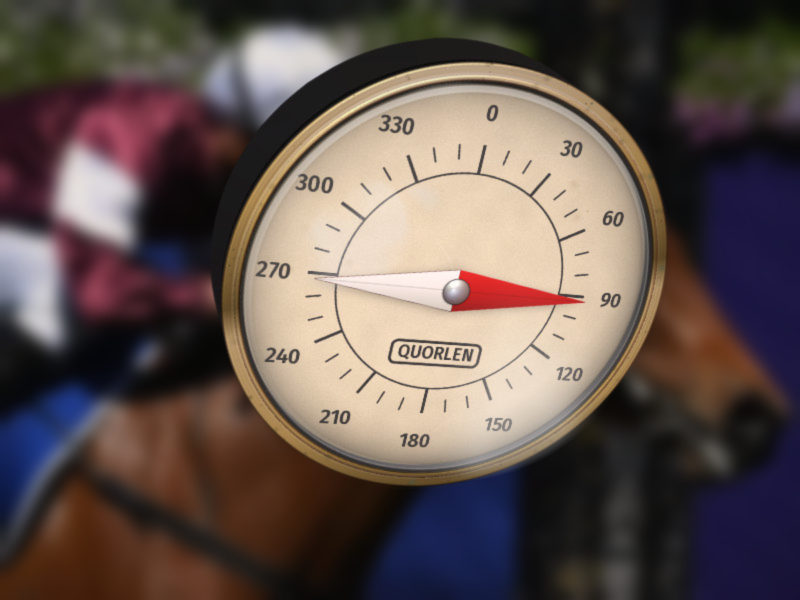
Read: 90 °
